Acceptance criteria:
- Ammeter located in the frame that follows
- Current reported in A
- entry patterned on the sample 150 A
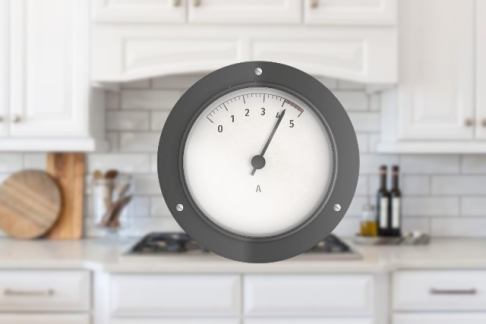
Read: 4.2 A
